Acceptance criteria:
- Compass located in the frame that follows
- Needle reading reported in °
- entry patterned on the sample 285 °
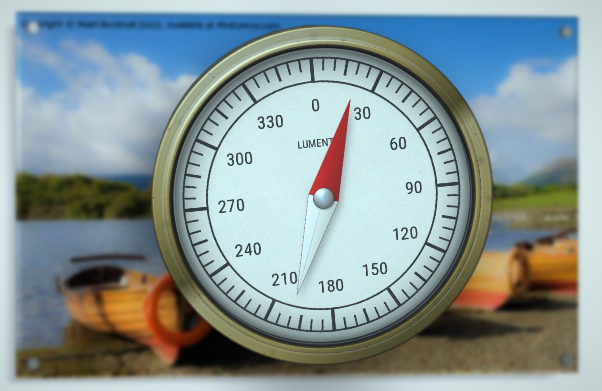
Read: 20 °
